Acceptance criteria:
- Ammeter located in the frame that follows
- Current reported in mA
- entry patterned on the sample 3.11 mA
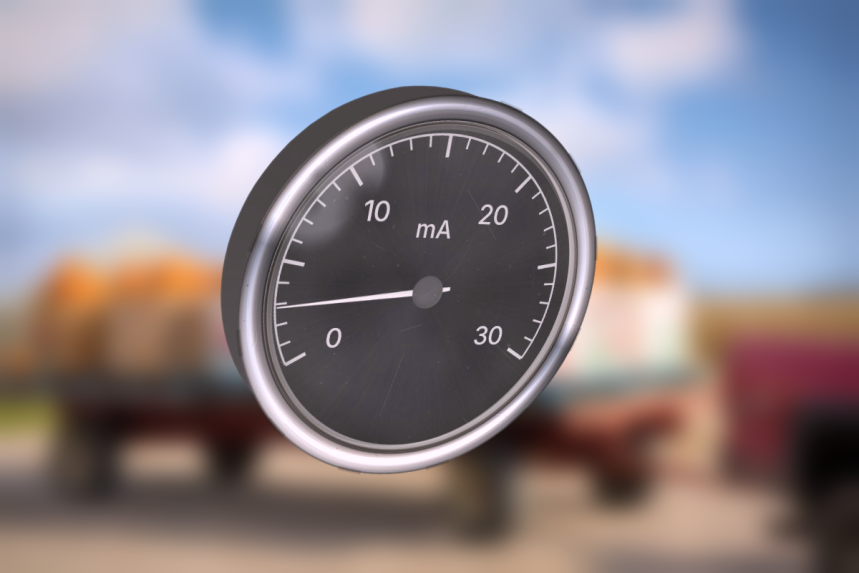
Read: 3 mA
